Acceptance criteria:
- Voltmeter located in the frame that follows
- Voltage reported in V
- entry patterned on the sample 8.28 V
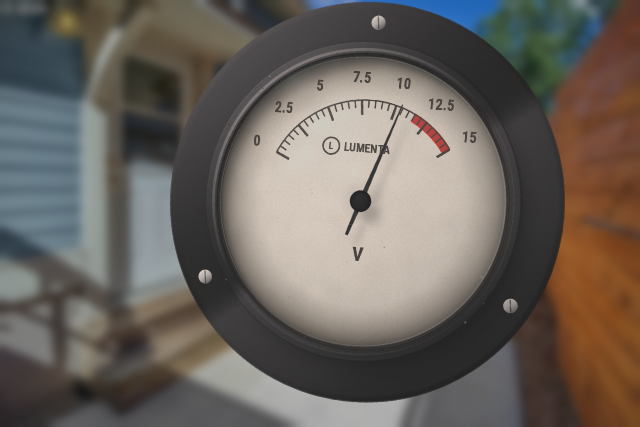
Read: 10.5 V
